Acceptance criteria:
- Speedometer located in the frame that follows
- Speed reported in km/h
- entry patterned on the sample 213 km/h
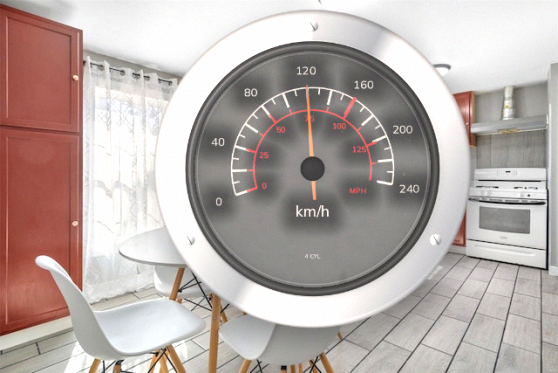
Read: 120 km/h
